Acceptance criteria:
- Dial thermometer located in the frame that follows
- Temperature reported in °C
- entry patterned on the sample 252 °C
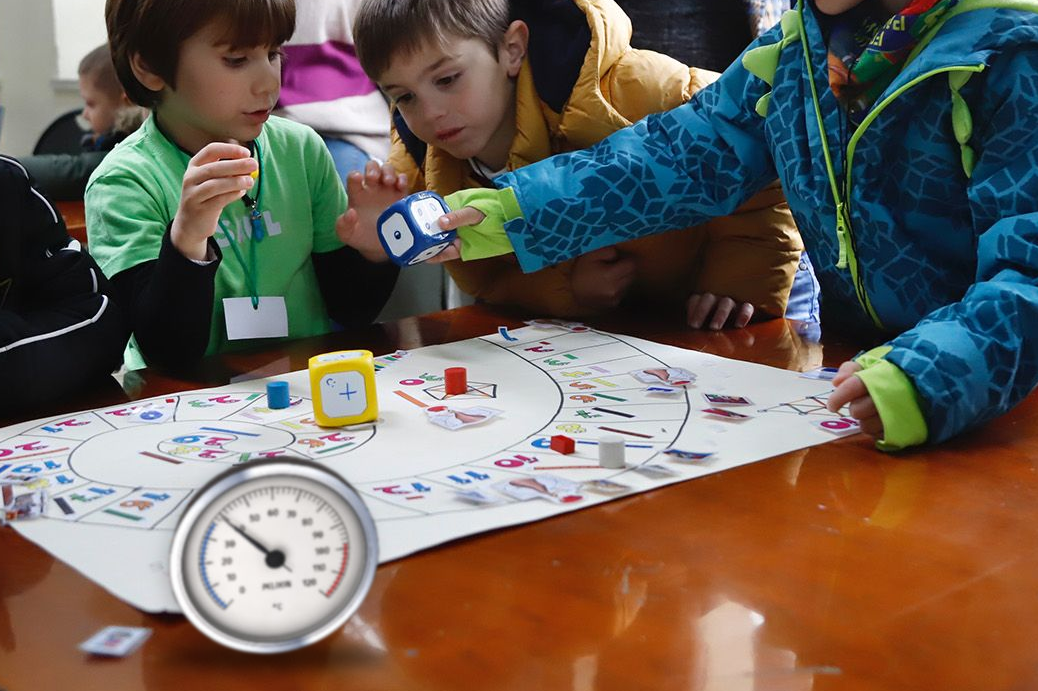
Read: 40 °C
